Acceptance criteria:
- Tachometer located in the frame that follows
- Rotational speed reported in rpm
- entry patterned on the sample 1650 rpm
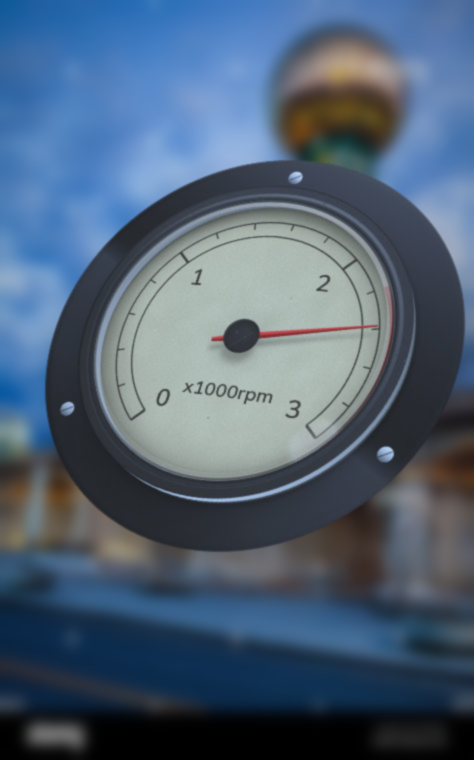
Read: 2400 rpm
